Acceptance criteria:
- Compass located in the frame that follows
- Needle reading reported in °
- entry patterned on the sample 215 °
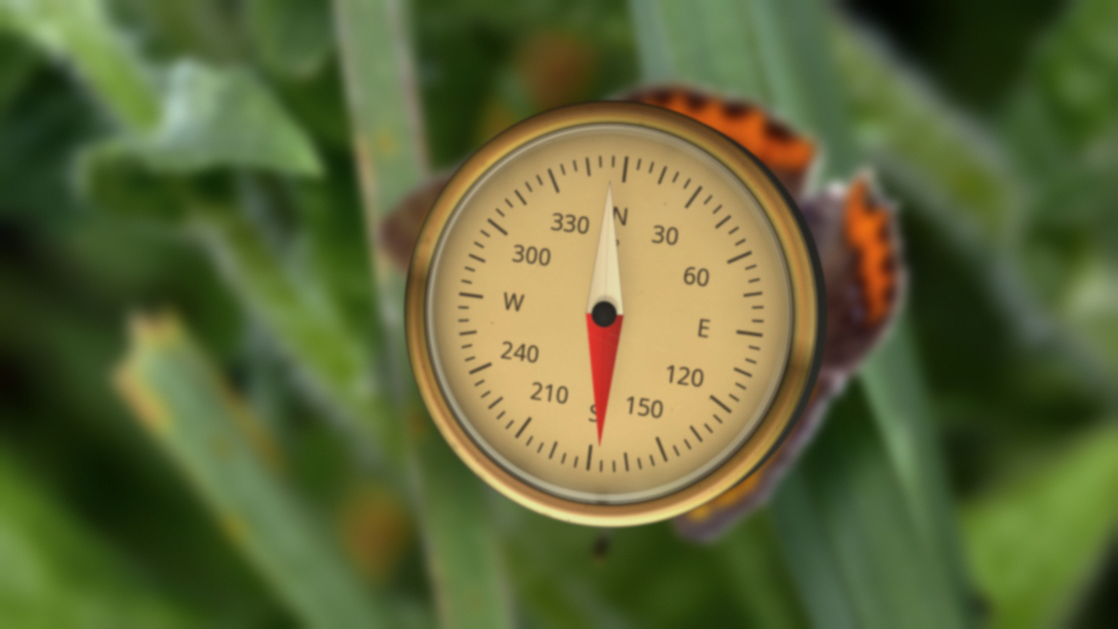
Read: 175 °
